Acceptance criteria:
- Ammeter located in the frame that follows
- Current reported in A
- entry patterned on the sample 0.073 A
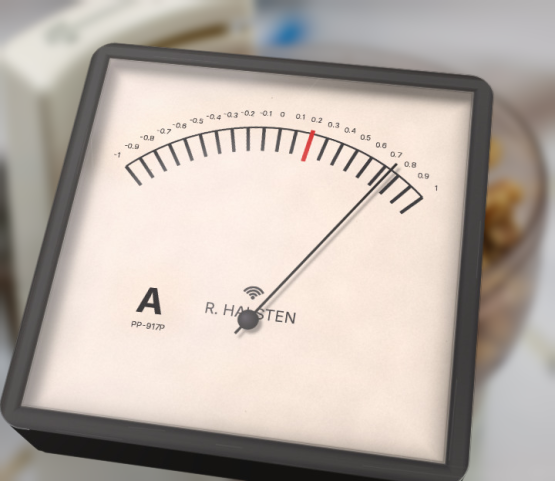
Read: 0.75 A
